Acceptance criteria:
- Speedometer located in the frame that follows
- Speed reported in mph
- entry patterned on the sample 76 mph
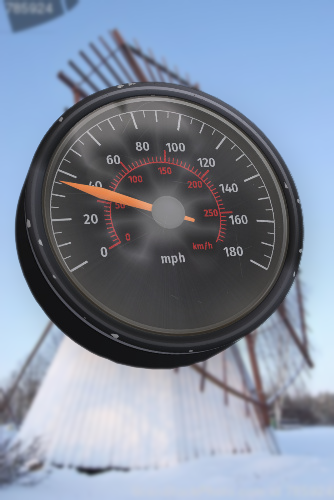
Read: 35 mph
